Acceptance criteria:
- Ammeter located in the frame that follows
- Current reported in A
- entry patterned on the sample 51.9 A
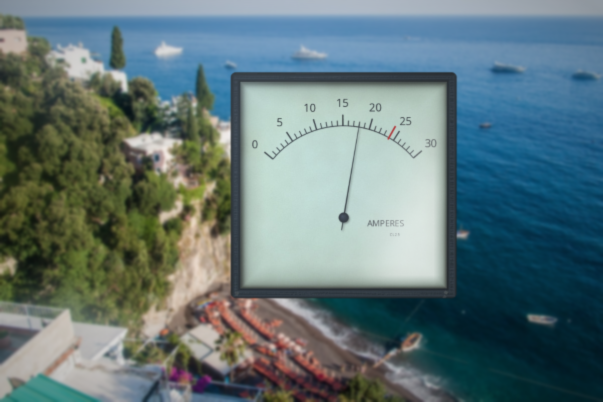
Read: 18 A
